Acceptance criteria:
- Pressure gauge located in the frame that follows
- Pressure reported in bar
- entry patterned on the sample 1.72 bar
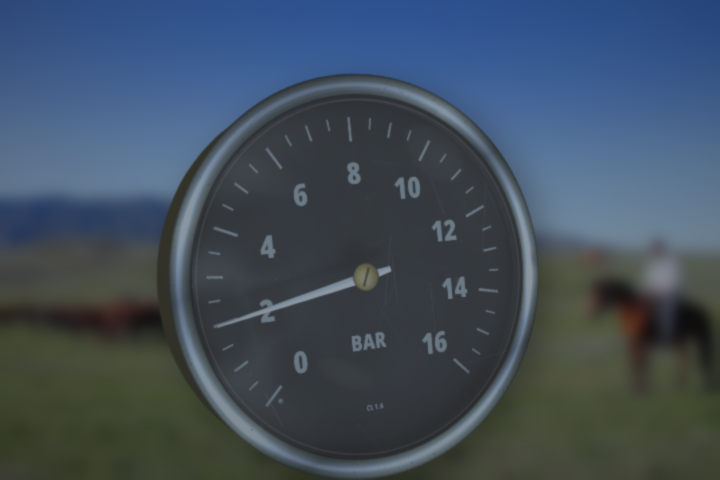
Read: 2 bar
